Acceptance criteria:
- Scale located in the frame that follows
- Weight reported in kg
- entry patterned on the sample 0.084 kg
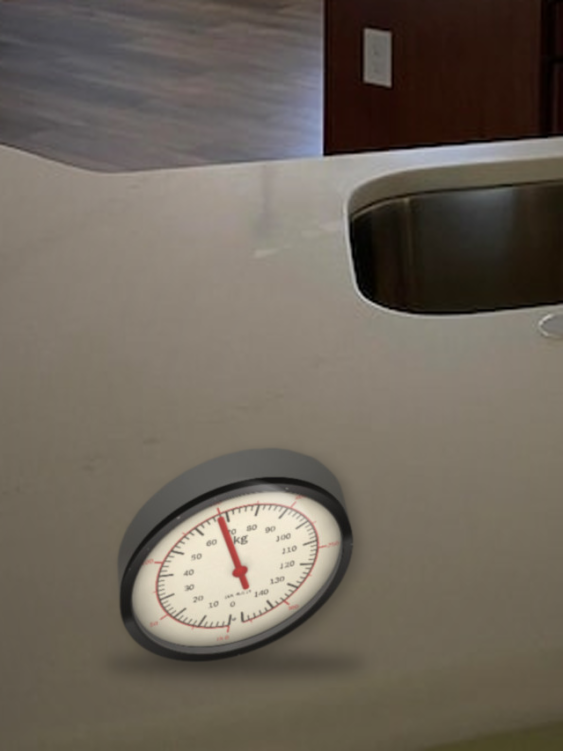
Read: 68 kg
